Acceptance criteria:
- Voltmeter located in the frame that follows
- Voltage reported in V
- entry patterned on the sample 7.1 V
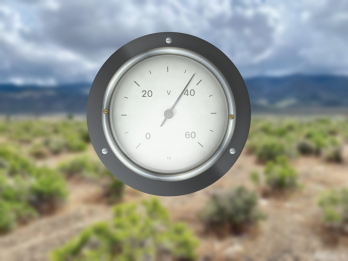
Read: 37.5 V
